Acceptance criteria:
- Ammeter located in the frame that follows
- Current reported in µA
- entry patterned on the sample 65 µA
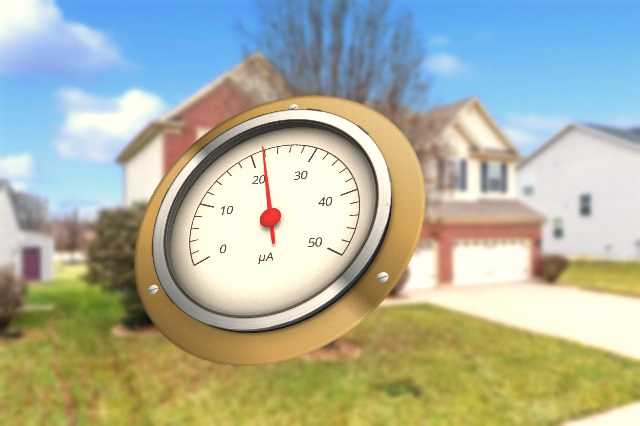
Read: 22 µA
